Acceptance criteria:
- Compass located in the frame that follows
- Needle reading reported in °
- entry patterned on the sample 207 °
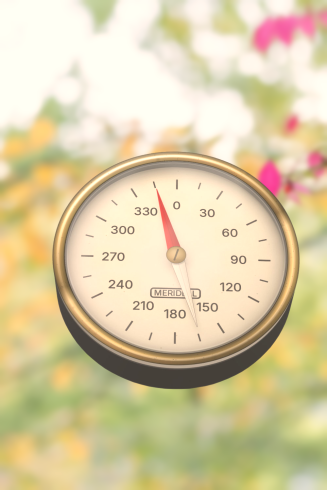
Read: 345 °
